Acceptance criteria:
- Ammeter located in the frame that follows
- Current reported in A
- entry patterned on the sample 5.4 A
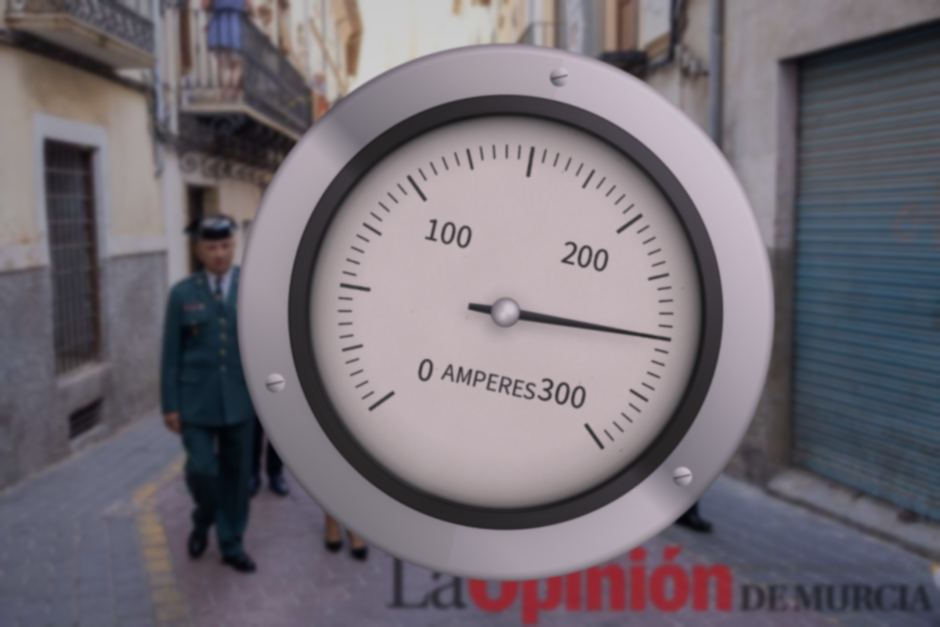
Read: 250 A
